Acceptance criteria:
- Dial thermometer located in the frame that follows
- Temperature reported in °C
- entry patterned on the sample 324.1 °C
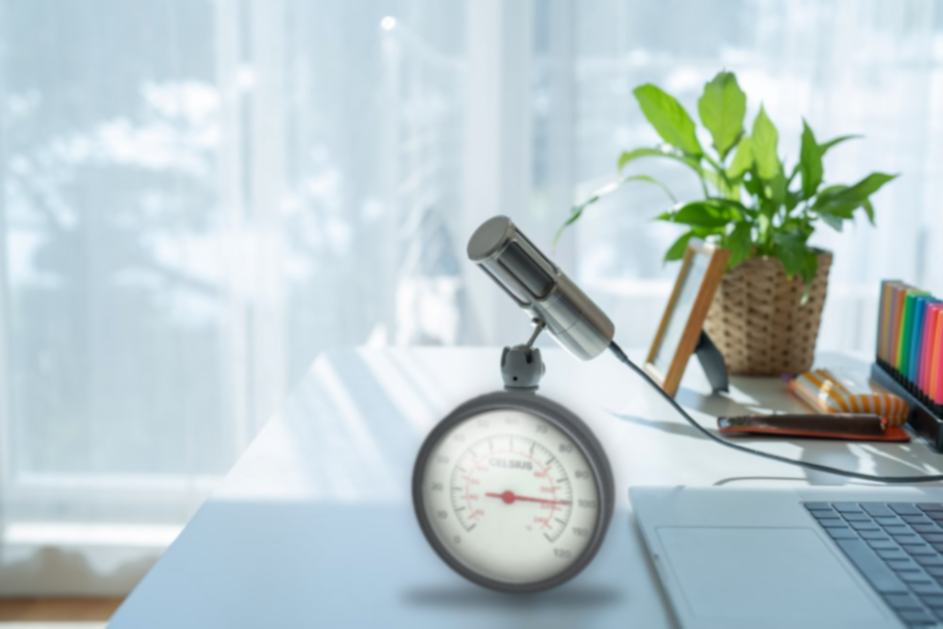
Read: 100 °C
